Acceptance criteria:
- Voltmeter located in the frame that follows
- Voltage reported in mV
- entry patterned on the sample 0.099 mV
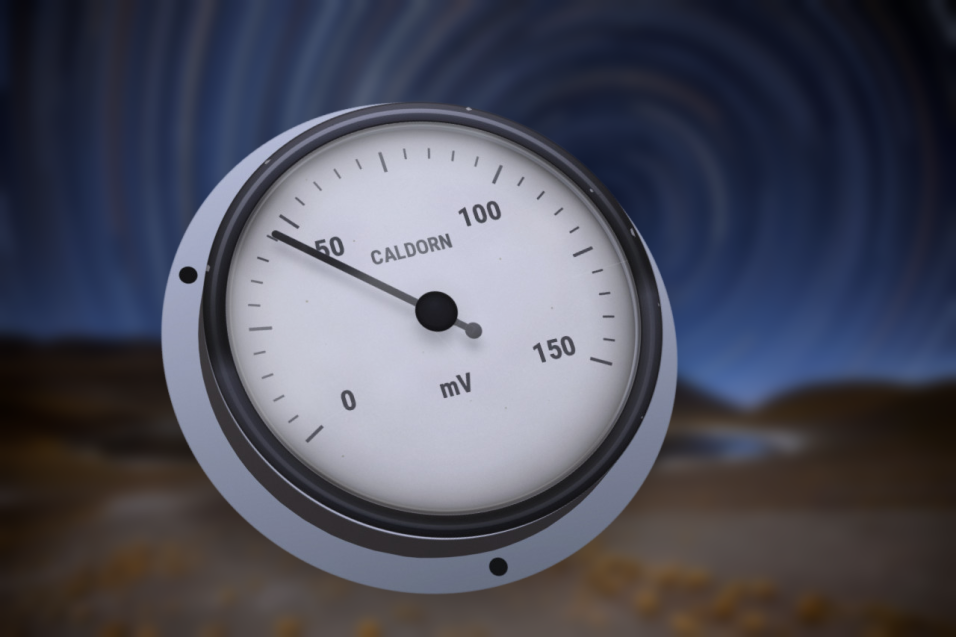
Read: 45 mV
